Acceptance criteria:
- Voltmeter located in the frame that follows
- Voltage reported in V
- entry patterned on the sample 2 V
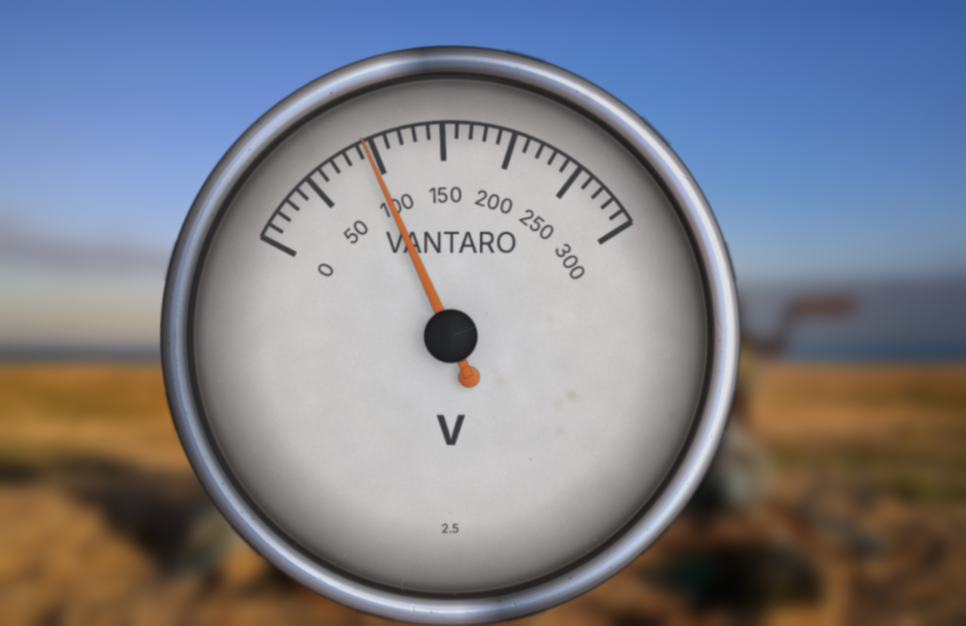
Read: 95 V
